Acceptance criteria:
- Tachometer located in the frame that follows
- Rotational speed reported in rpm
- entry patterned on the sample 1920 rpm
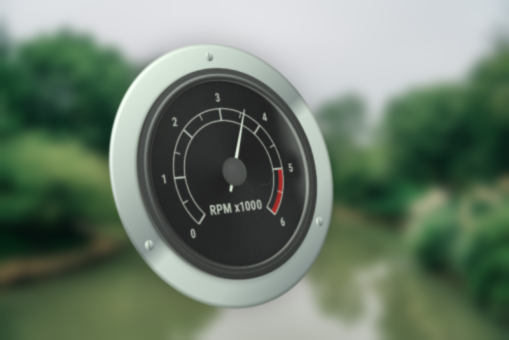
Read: 3500 rpm
